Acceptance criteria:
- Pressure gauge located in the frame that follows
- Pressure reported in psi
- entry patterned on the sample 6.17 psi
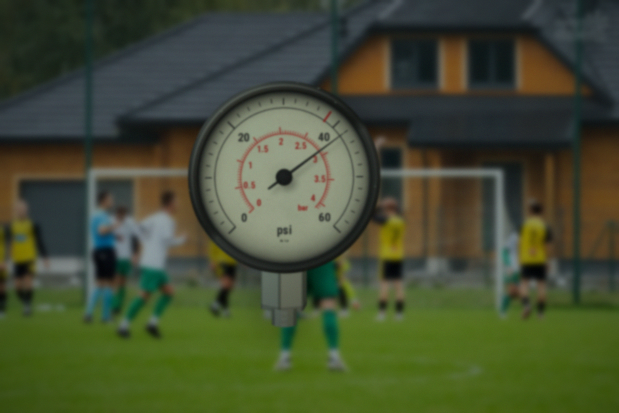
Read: 42 psi
